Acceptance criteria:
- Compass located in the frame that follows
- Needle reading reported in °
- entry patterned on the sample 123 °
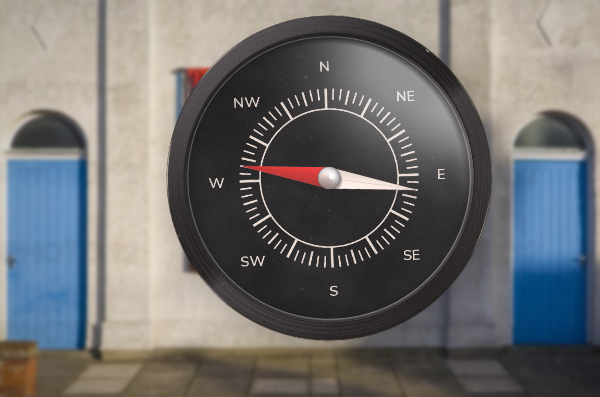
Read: 280 °
